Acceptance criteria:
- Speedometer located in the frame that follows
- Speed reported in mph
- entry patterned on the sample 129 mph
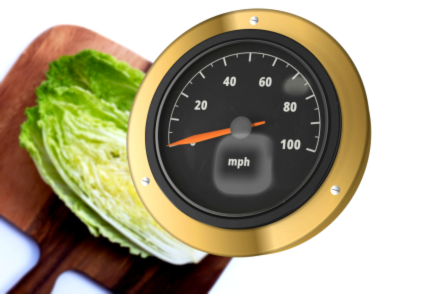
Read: 0 mph
